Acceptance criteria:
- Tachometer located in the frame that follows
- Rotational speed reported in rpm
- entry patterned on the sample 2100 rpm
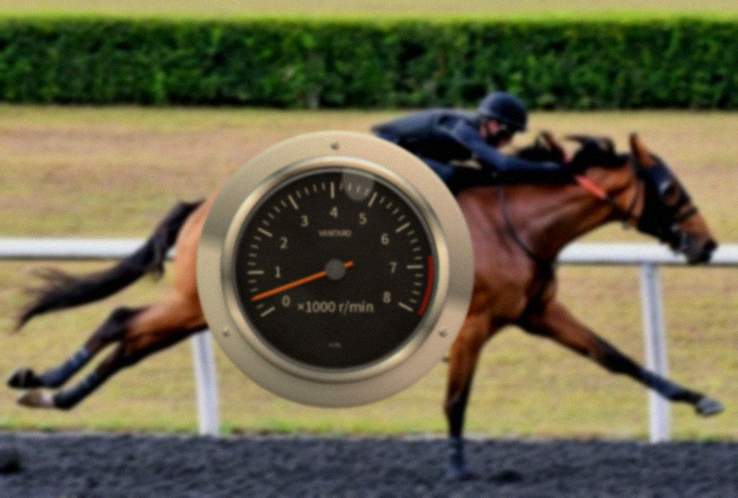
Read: 400 rpm
